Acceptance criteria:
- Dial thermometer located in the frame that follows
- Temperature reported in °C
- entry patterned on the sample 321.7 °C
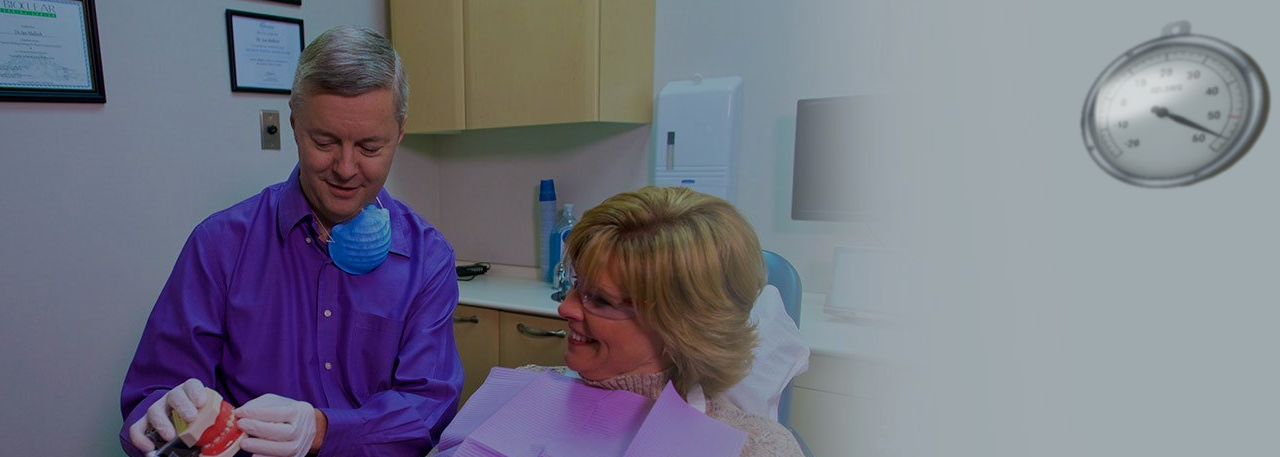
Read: 56 °C
